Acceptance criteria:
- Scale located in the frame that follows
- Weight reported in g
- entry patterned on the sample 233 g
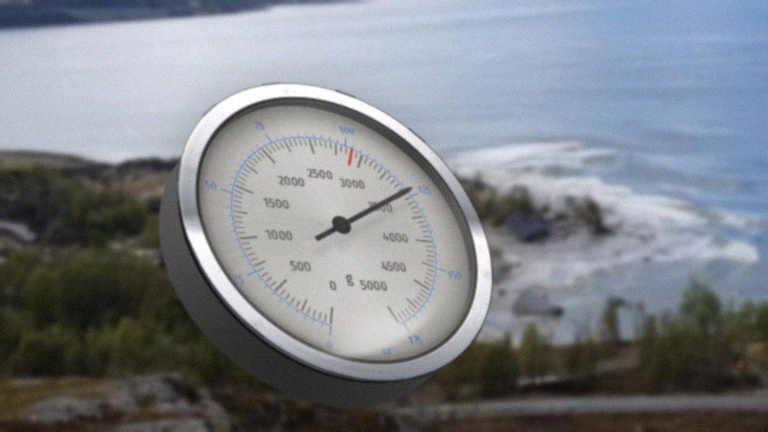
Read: 3500 g
